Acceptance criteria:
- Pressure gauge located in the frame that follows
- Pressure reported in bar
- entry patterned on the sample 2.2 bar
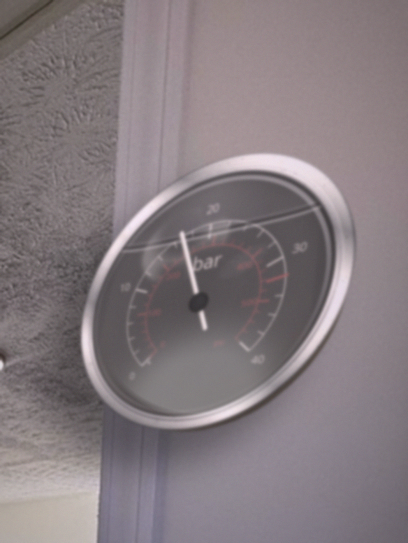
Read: 17 bar
